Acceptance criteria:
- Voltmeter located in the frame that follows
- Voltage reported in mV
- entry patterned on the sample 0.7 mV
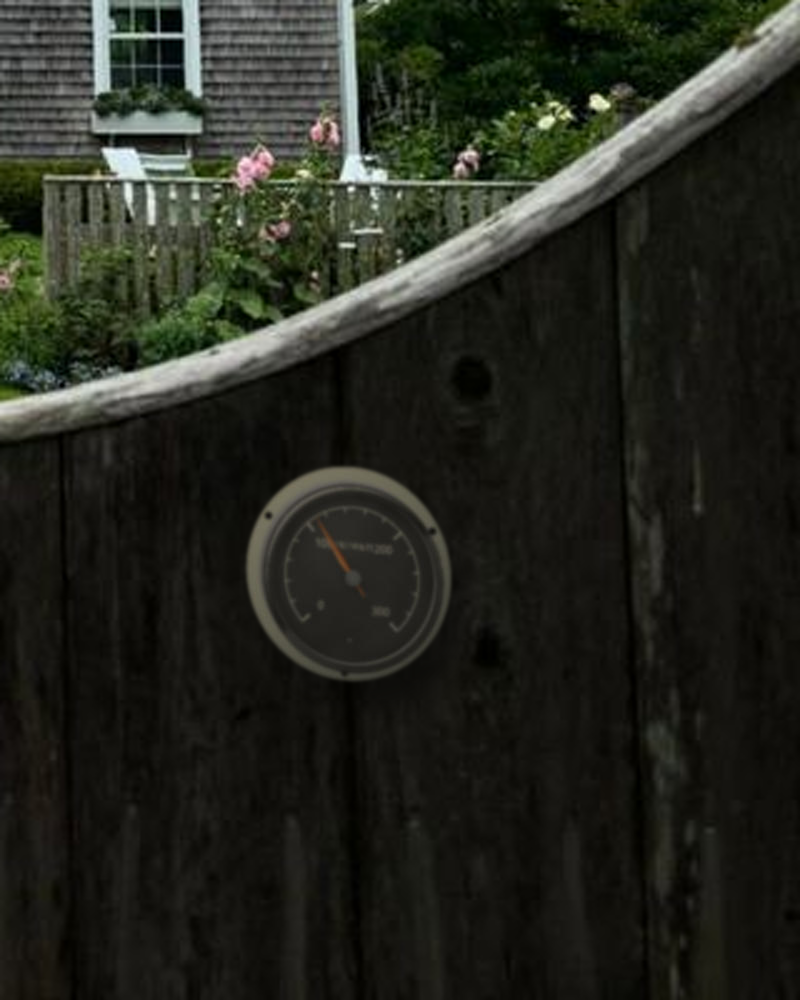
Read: 110 mV
